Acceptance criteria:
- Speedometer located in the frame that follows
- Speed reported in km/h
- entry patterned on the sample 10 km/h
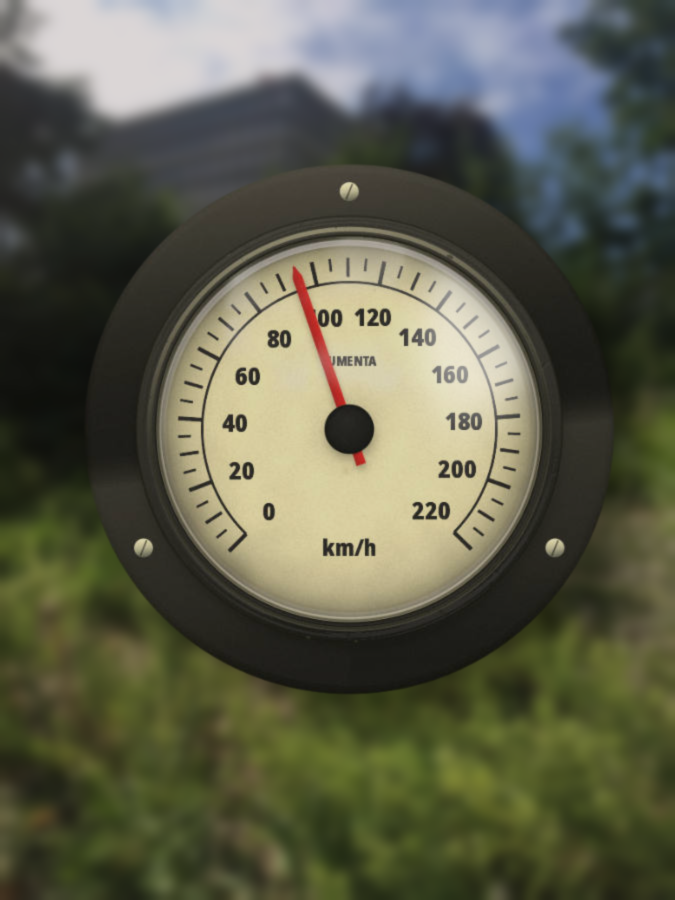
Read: 95 km/h
